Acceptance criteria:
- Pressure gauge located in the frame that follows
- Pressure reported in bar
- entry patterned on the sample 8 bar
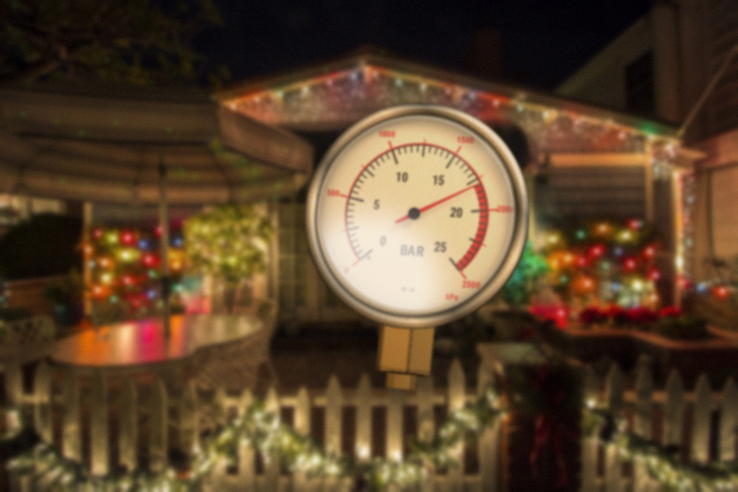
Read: 18 bar
